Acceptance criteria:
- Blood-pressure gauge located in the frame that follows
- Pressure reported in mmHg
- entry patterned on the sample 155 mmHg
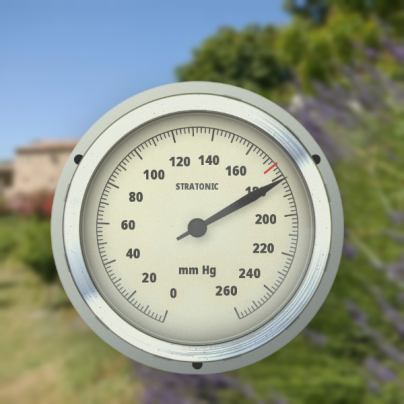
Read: 182 mmHg
